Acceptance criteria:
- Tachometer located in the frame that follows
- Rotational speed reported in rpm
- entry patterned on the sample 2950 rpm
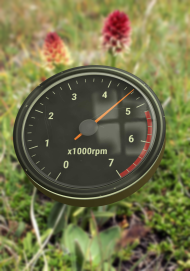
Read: 4600 rpm
